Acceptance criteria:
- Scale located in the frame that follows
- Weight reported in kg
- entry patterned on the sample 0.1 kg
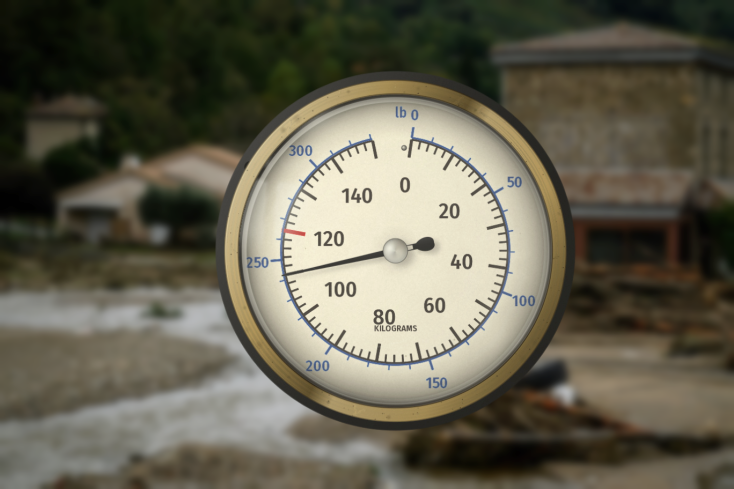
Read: 110 kg
